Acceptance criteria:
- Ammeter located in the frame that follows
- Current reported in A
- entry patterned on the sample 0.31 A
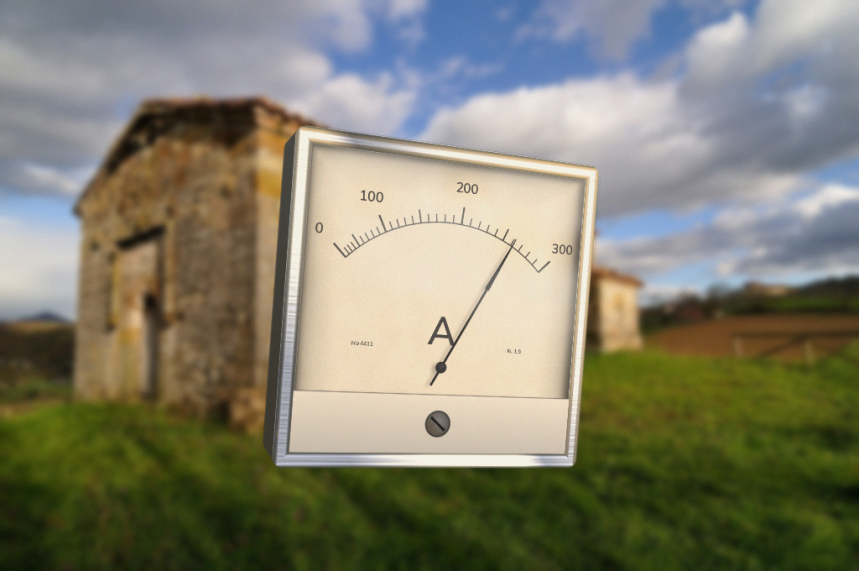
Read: 260 A
